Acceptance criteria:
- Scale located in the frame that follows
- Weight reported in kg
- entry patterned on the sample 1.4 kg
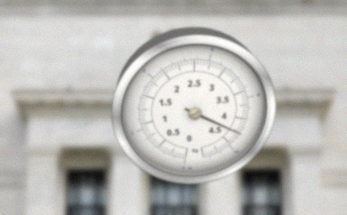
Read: 4.25 kg
